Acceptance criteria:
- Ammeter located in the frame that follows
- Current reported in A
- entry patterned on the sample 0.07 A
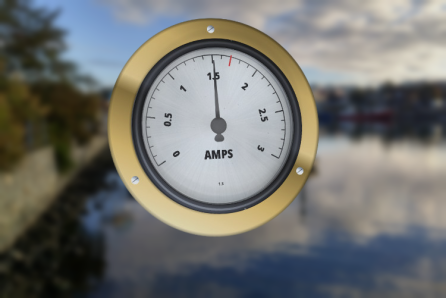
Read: 1.5 A
